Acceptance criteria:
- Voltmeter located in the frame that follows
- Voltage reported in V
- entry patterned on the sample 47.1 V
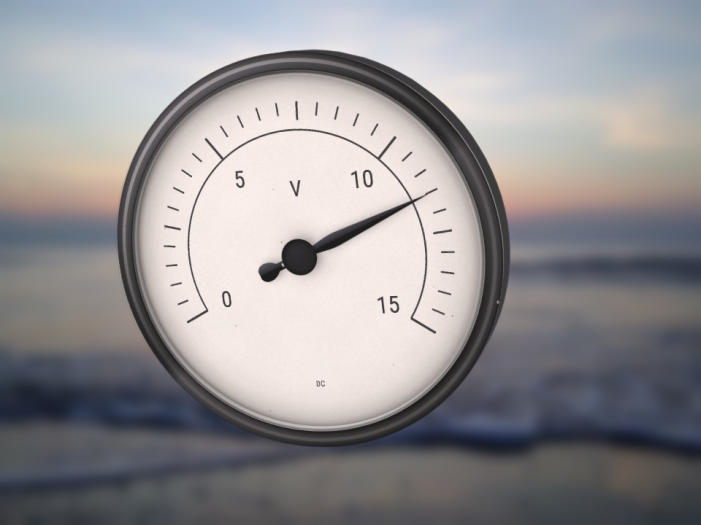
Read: 11.5 V
